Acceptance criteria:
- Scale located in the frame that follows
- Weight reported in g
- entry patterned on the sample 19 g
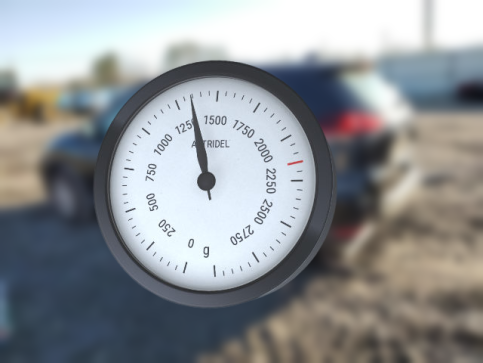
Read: 1350 g
